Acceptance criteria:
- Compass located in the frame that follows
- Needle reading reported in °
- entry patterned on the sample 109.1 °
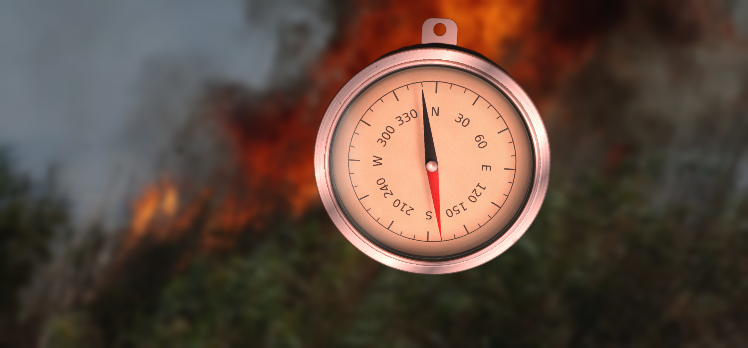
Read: 170 °
